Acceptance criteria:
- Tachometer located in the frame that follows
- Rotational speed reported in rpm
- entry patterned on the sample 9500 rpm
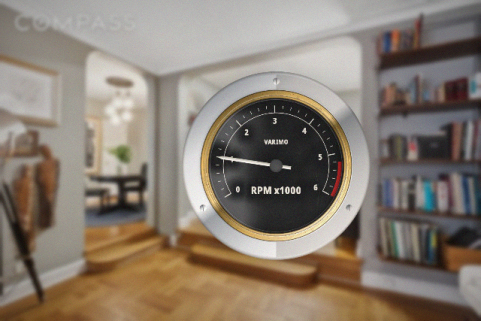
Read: 1000 rpm
